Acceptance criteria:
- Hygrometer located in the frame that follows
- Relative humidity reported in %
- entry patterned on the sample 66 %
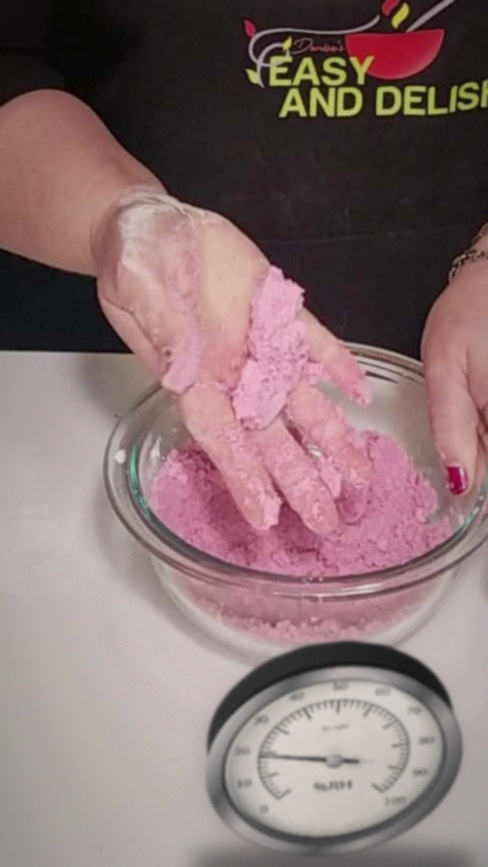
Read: 20 %
